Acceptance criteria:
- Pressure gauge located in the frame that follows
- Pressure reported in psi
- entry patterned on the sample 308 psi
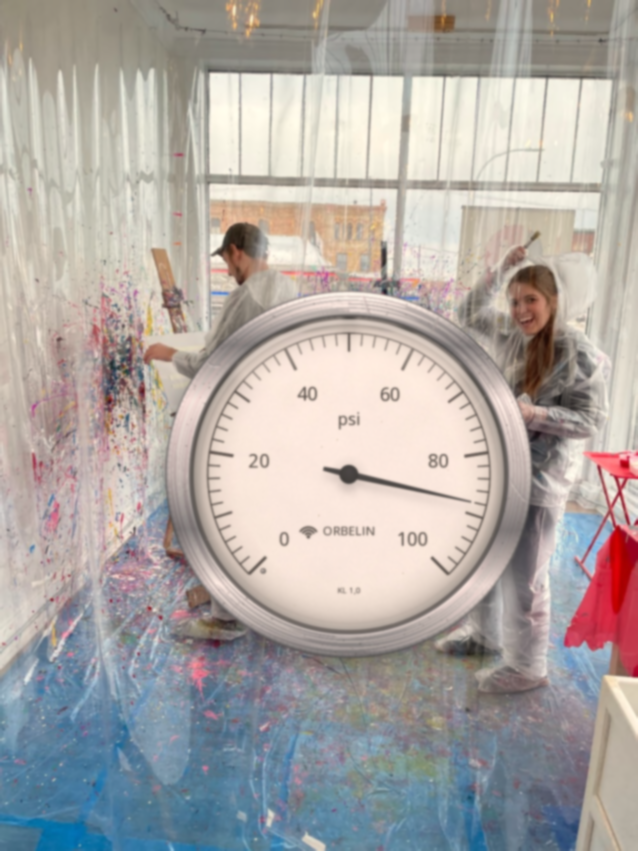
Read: 88 psi
